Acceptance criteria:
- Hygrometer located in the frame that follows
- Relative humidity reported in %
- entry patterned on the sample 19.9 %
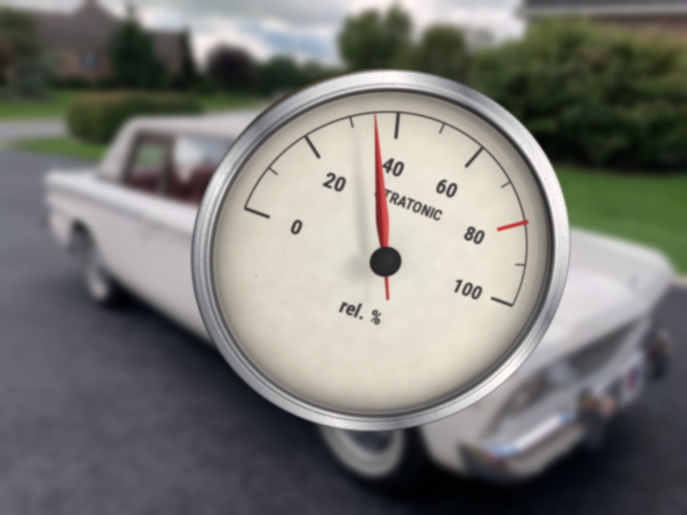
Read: 35 %
